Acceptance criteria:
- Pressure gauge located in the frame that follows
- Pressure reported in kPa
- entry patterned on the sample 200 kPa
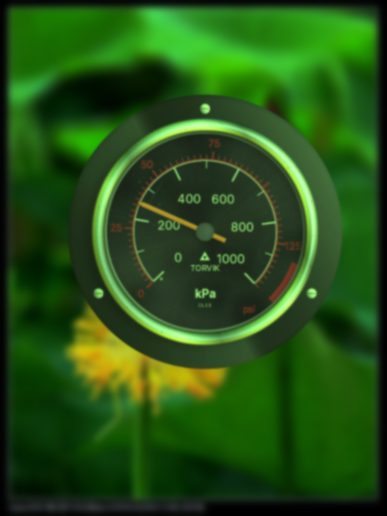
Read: 250 kPa
